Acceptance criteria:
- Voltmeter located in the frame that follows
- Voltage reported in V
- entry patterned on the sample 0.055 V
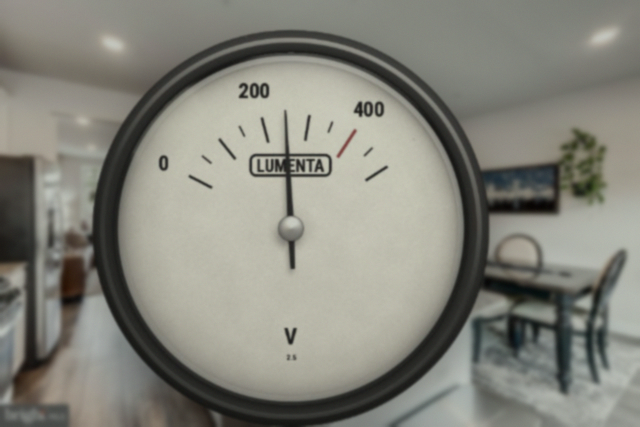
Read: 250 V
